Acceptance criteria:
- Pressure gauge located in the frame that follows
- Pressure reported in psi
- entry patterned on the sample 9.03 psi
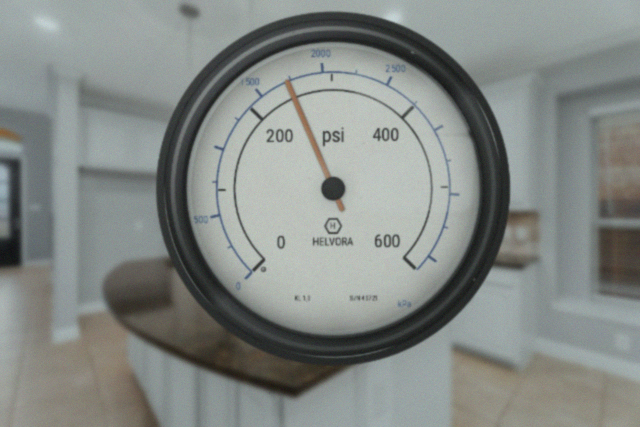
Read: 250 psi
